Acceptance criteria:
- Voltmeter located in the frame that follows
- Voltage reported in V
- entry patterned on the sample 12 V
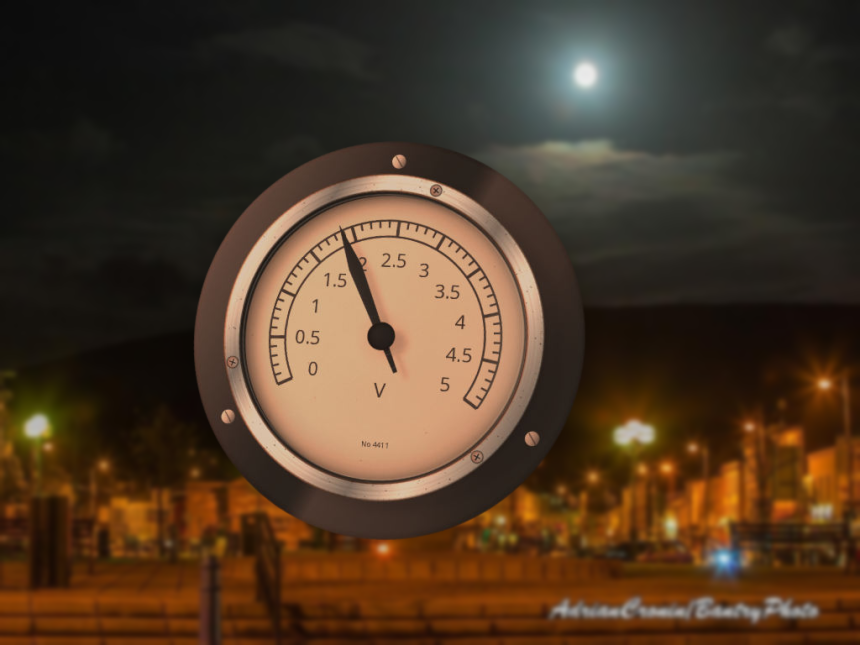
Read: 1.9 V
